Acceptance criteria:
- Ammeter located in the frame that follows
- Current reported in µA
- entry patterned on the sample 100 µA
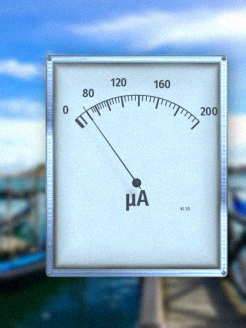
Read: 60 µA
